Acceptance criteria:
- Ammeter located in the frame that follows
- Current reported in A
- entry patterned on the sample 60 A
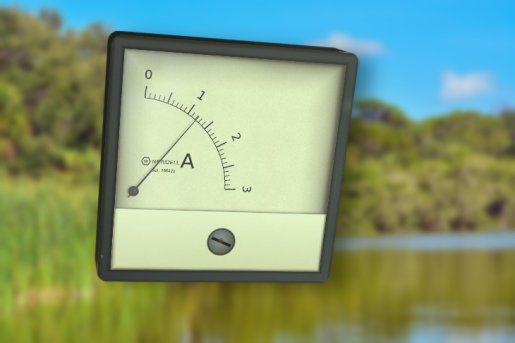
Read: 1.2 A
